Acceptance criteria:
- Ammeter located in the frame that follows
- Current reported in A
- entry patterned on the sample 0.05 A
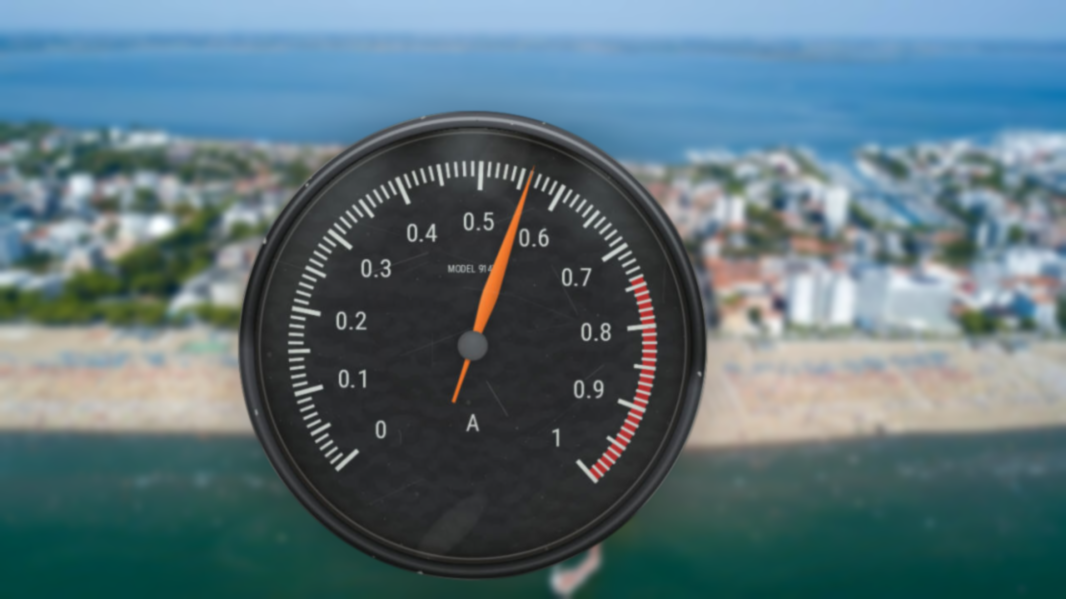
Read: 0.56 A
